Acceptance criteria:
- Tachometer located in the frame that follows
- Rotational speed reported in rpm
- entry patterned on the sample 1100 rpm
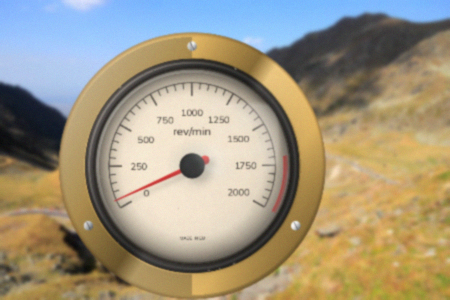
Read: 50 rpm
